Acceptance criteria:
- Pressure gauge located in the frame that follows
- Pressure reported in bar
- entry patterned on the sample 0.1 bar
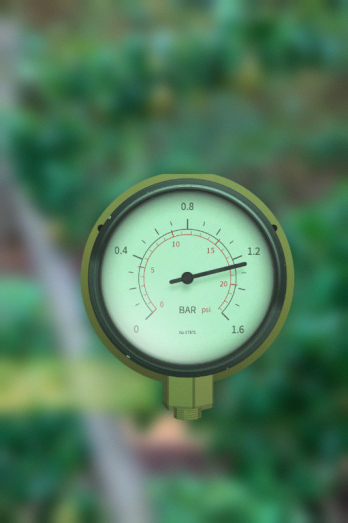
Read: 1.25 bar
